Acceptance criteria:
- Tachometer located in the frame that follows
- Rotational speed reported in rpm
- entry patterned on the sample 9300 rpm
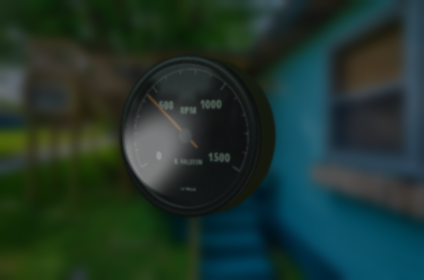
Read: 450 rpm
